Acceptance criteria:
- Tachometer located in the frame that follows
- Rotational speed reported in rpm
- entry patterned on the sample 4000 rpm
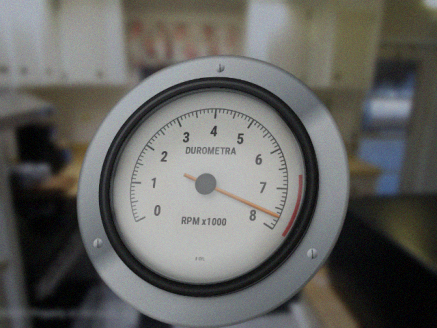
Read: 7700 rpm
